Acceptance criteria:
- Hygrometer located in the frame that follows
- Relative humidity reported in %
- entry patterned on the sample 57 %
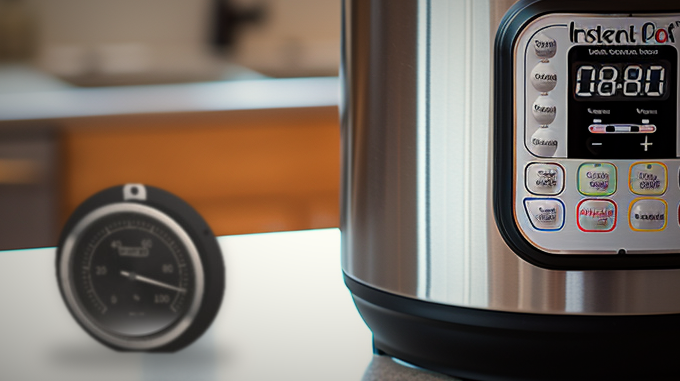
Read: 90 %
